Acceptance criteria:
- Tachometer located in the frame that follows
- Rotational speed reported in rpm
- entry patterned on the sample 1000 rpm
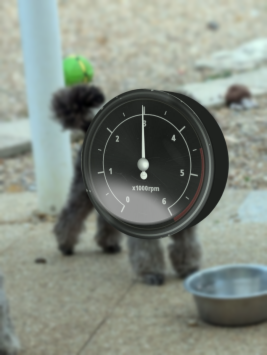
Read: 3000 rpm
